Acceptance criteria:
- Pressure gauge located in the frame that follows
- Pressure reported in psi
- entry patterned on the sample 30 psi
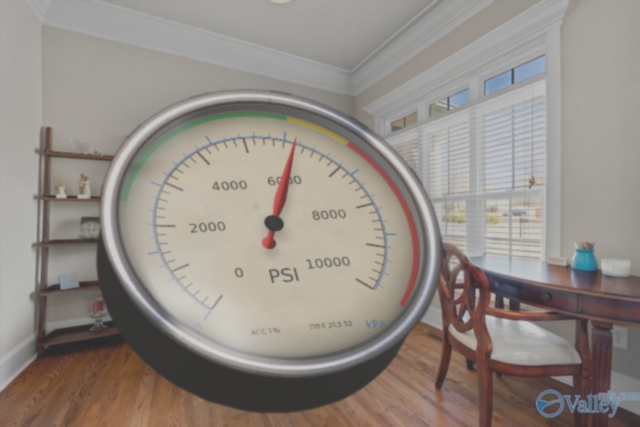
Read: 6000 psi
